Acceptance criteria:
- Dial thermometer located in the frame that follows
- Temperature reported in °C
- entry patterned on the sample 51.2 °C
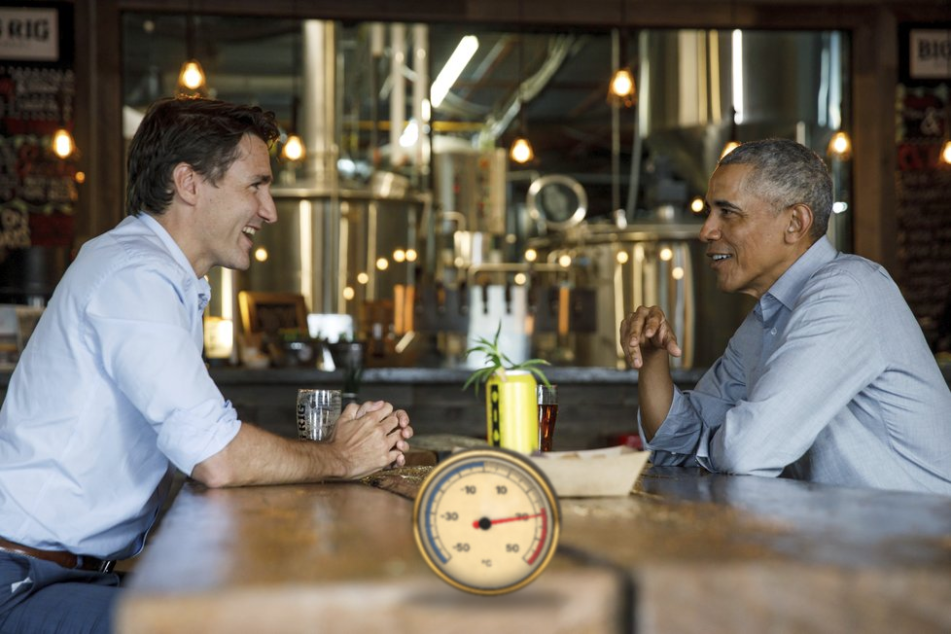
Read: 30 °C
